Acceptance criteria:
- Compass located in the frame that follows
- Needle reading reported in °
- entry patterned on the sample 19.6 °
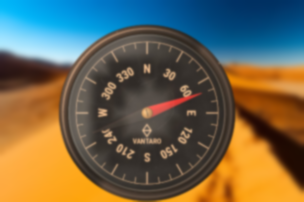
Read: 70 °
